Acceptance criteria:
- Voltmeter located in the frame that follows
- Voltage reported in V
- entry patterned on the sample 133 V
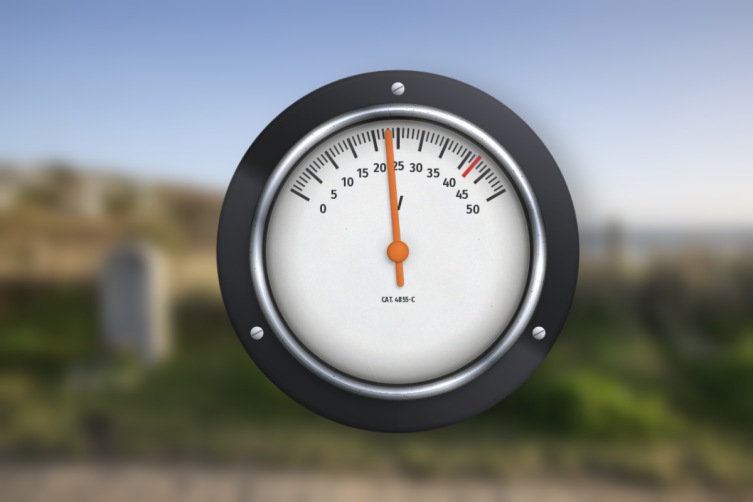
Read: 23 V
